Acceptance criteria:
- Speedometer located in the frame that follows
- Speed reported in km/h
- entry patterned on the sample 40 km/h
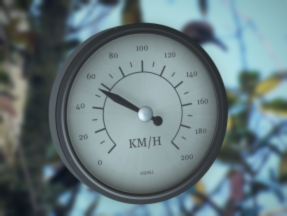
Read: 55 km/h
